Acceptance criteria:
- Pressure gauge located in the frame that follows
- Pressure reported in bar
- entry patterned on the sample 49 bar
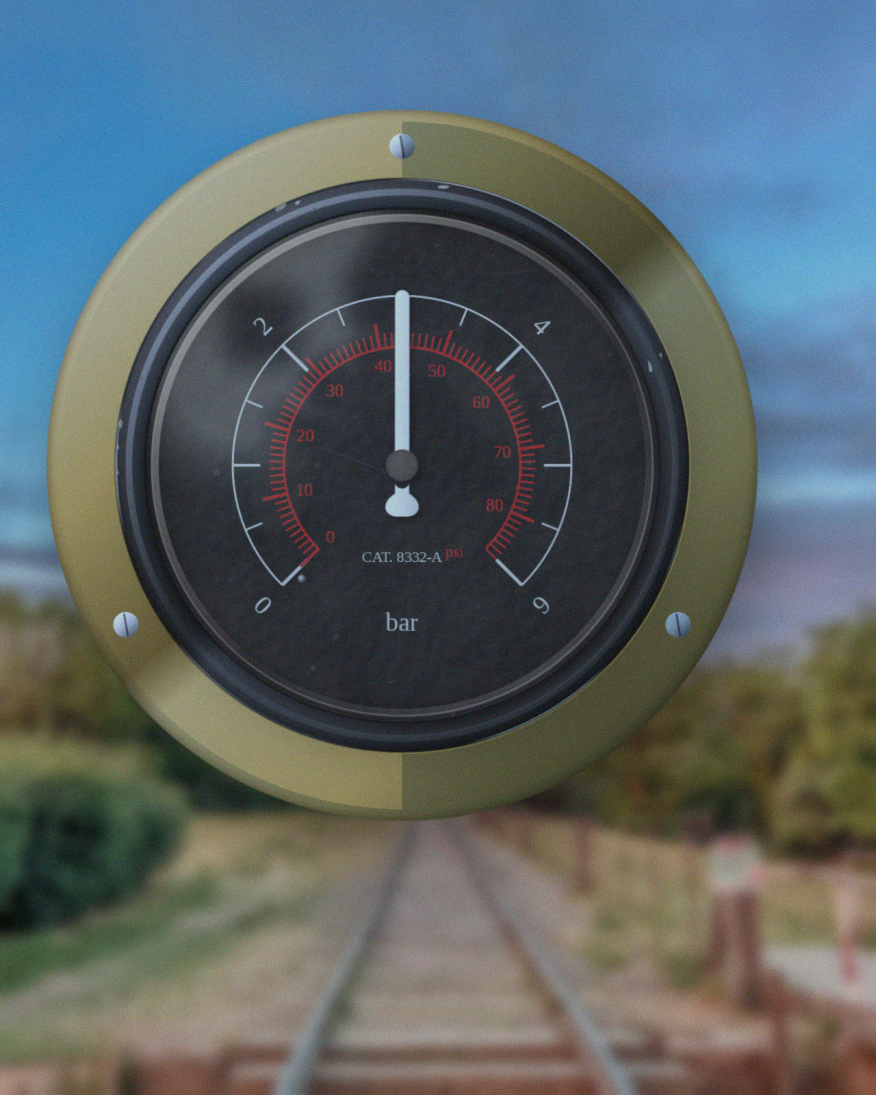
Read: 3 bar
